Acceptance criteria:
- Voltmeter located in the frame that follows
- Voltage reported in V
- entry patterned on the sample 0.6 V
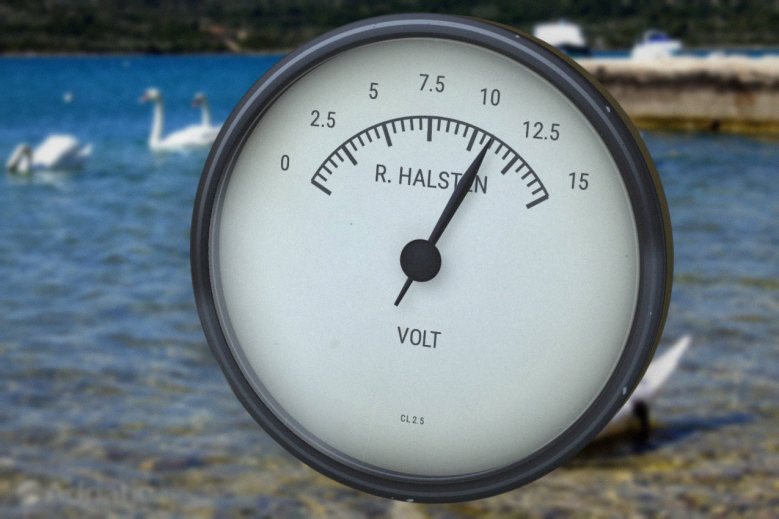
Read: 11 V
